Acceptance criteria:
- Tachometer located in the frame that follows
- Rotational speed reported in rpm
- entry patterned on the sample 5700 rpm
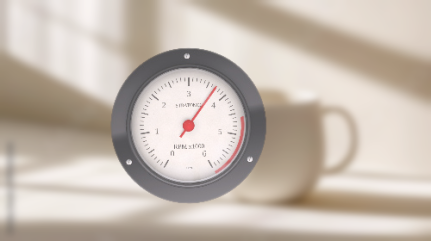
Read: 3700 rpm
